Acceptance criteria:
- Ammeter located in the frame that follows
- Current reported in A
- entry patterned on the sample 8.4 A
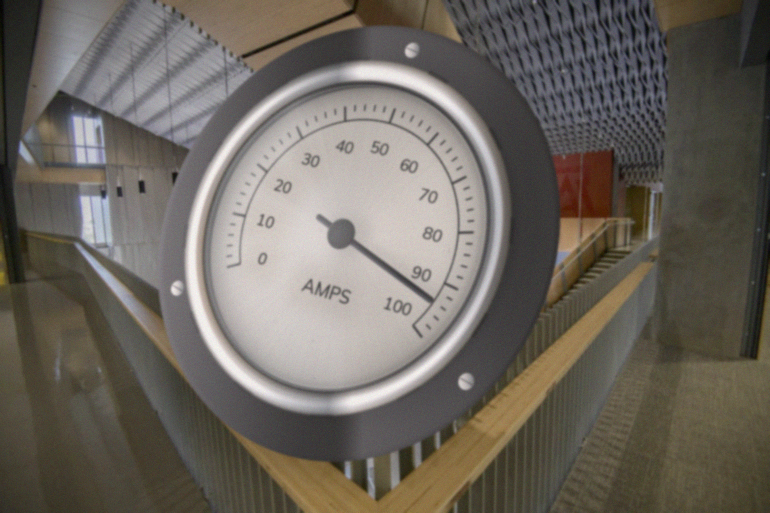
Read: 94 A
